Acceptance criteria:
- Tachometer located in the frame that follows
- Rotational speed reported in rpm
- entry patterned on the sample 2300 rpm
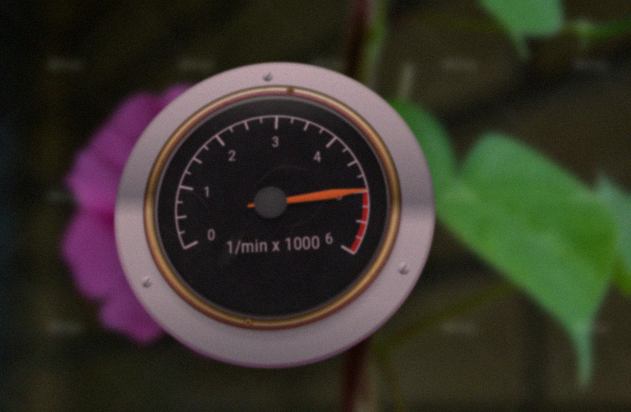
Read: 5000 rpm
